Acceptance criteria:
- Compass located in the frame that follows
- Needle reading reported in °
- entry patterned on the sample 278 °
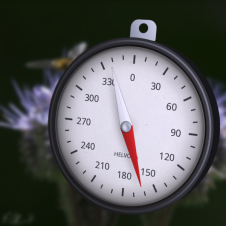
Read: 160 °
